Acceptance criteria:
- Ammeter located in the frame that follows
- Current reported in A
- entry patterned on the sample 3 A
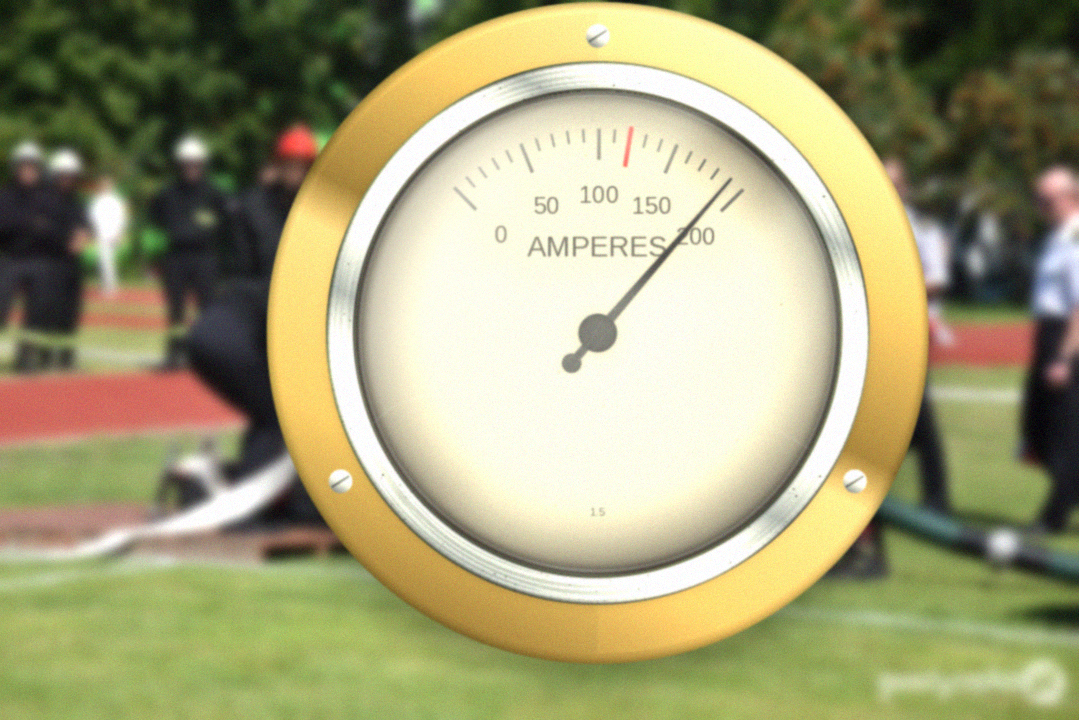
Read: 190 A
